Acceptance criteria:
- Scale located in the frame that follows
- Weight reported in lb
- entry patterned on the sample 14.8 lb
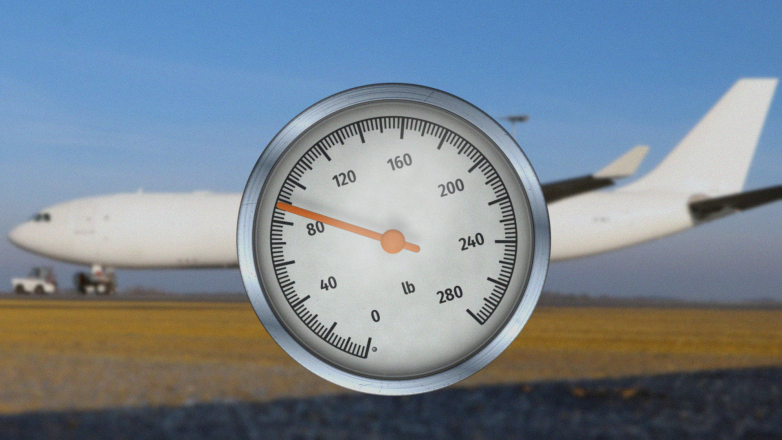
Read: 88 lb
